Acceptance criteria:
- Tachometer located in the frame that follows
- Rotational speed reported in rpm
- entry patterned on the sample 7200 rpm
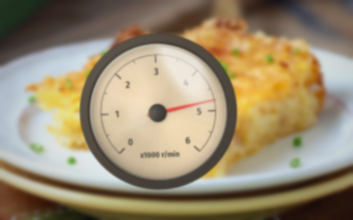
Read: 4750 rpm
